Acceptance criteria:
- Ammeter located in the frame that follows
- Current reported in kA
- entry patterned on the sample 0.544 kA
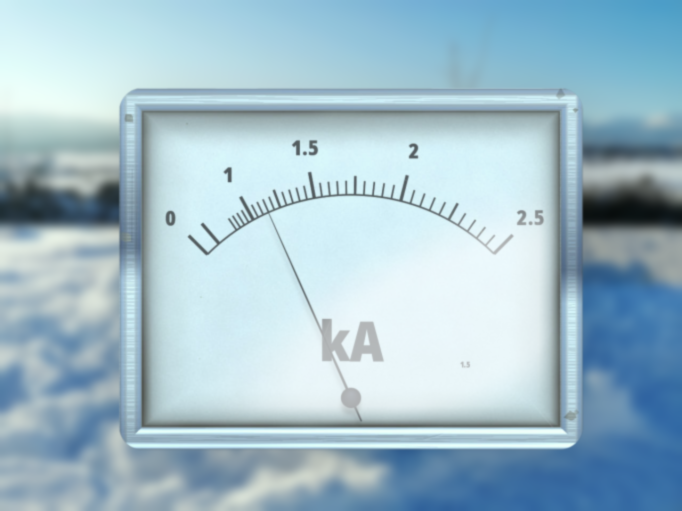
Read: 1.15 kA
